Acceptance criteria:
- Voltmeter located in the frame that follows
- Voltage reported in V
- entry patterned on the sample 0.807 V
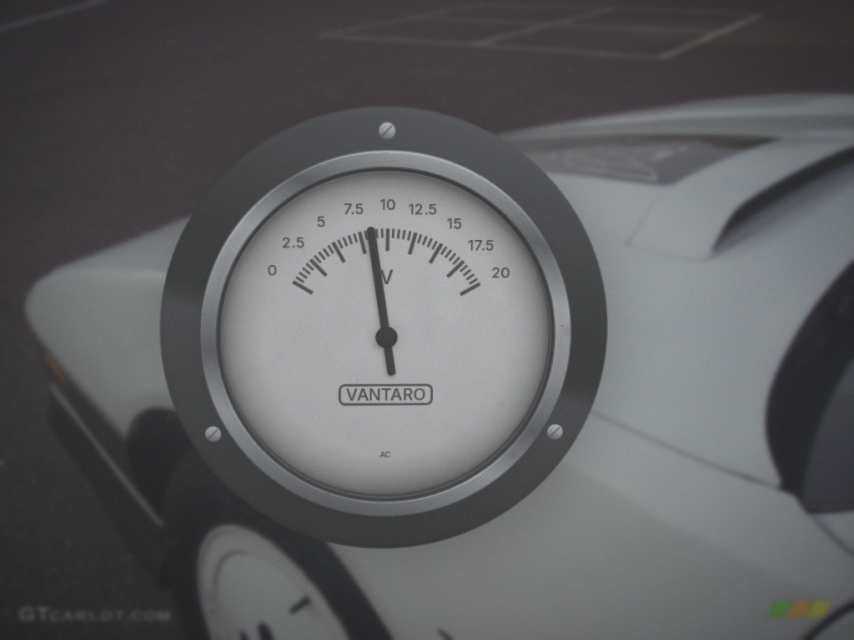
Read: 8.5 V
